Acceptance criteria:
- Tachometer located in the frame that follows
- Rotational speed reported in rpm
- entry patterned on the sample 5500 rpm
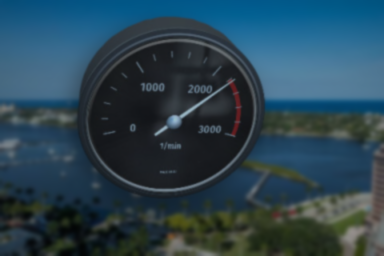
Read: 2200 rpm
